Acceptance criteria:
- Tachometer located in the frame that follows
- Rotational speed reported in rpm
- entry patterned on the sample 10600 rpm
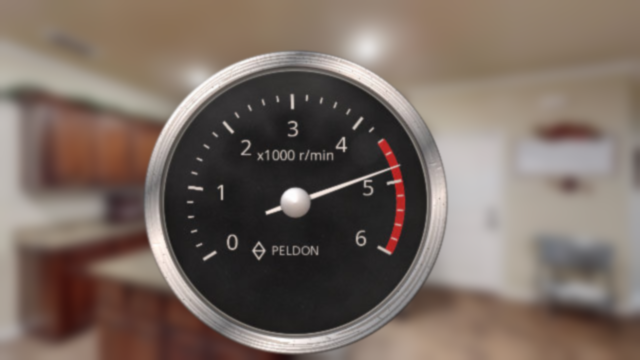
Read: 4800 rpm
